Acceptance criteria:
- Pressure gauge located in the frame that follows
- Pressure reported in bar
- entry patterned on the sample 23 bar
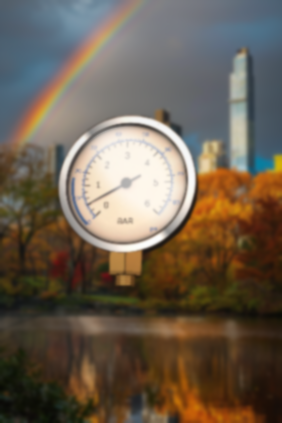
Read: 0.4 bar
